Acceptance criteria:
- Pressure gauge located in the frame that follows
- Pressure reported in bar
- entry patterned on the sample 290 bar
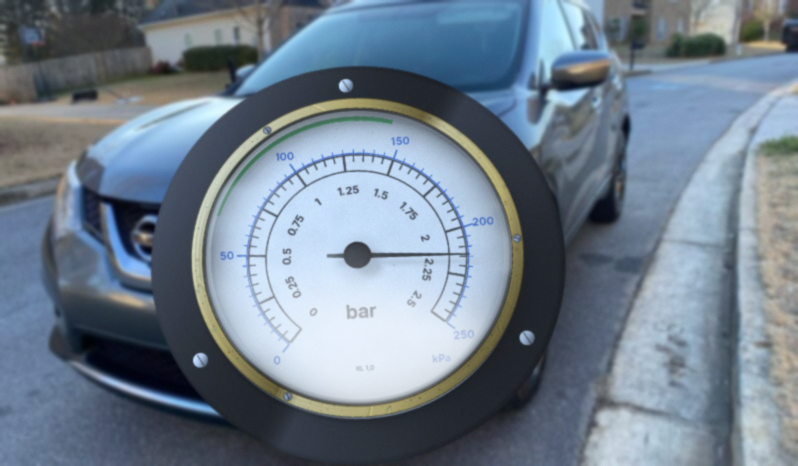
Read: 2.15 bar
